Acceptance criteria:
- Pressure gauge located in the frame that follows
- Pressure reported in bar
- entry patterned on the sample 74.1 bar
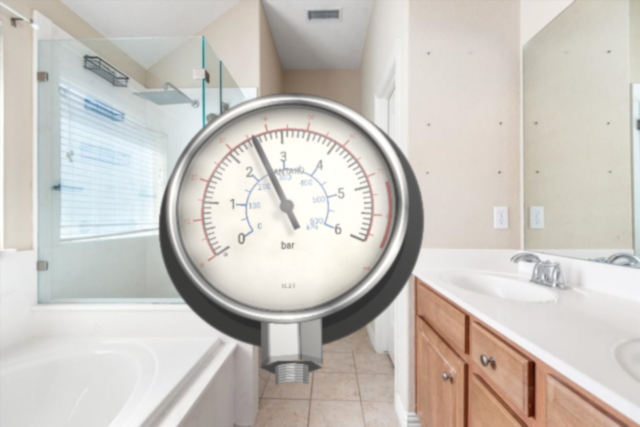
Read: 2.5 bar
